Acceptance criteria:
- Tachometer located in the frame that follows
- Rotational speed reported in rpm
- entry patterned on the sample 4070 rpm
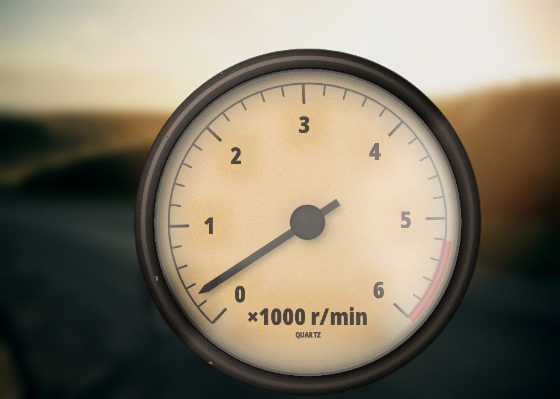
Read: 300 rpm
